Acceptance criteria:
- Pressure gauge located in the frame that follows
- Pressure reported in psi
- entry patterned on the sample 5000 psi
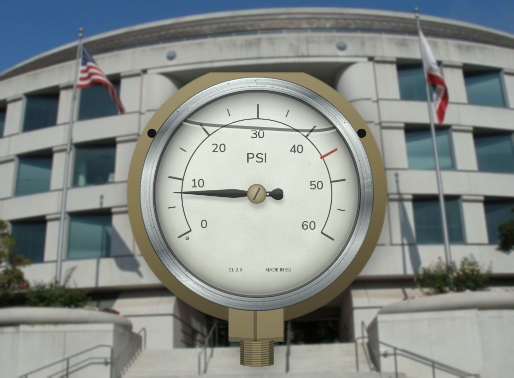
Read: 7.5 psi
